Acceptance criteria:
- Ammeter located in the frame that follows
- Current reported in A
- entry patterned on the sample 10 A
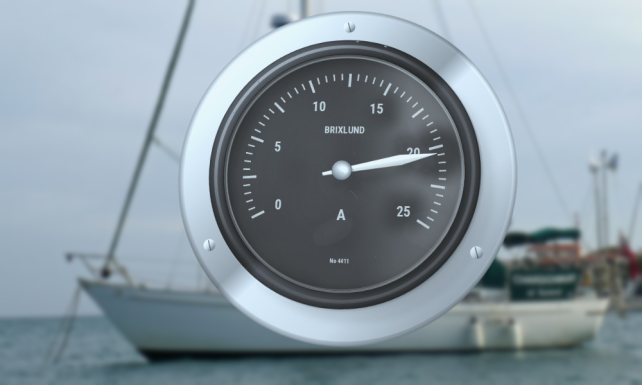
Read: 20.5 A
